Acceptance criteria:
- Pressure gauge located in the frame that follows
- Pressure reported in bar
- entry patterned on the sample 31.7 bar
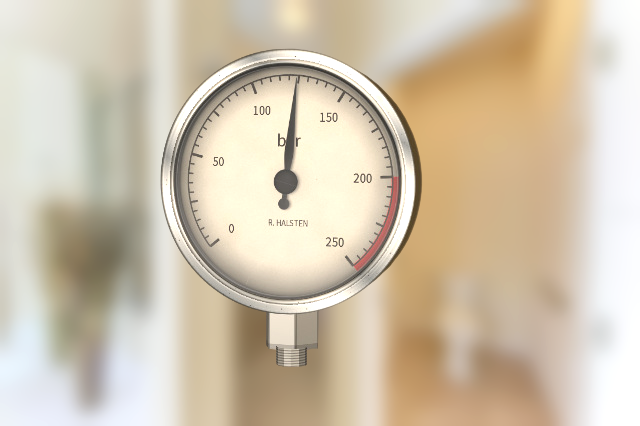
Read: 125 bar
